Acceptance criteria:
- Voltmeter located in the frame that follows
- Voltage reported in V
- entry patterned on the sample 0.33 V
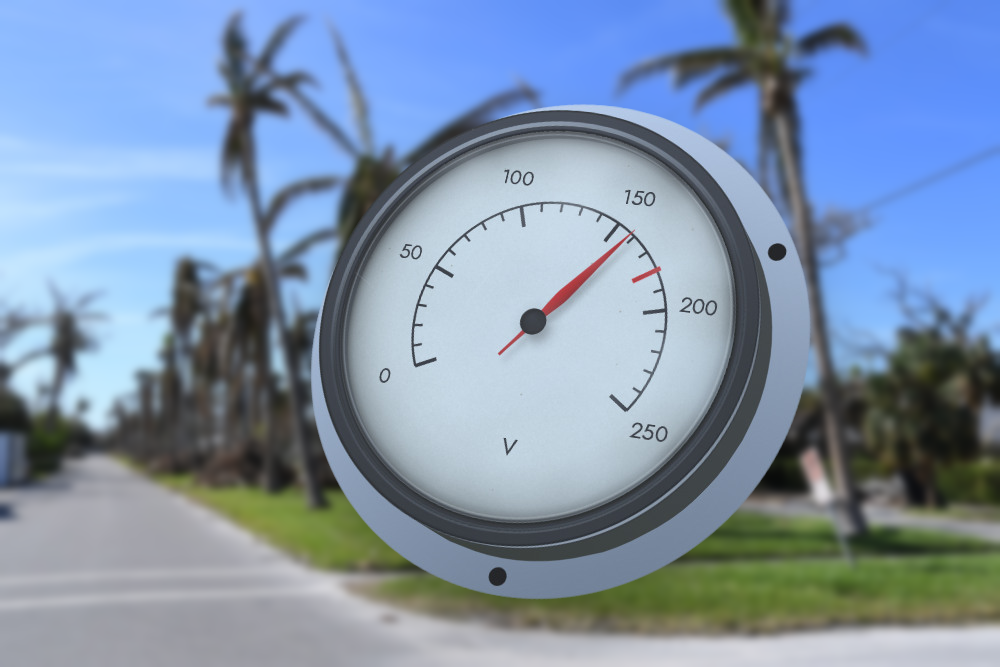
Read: 160 V
